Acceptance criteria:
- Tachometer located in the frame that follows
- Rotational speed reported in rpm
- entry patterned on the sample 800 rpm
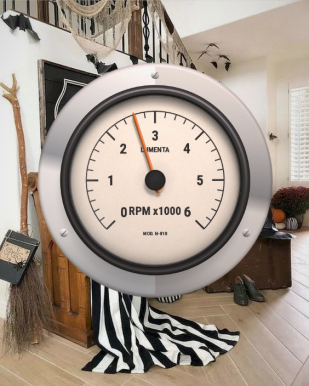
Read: 2600 rpm
